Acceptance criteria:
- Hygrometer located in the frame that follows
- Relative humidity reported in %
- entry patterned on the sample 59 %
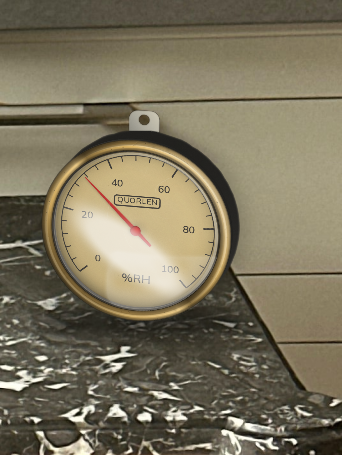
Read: 32 %
